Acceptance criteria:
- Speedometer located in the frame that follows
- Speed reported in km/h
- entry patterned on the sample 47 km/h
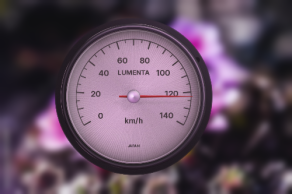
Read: 122.5 km/h
